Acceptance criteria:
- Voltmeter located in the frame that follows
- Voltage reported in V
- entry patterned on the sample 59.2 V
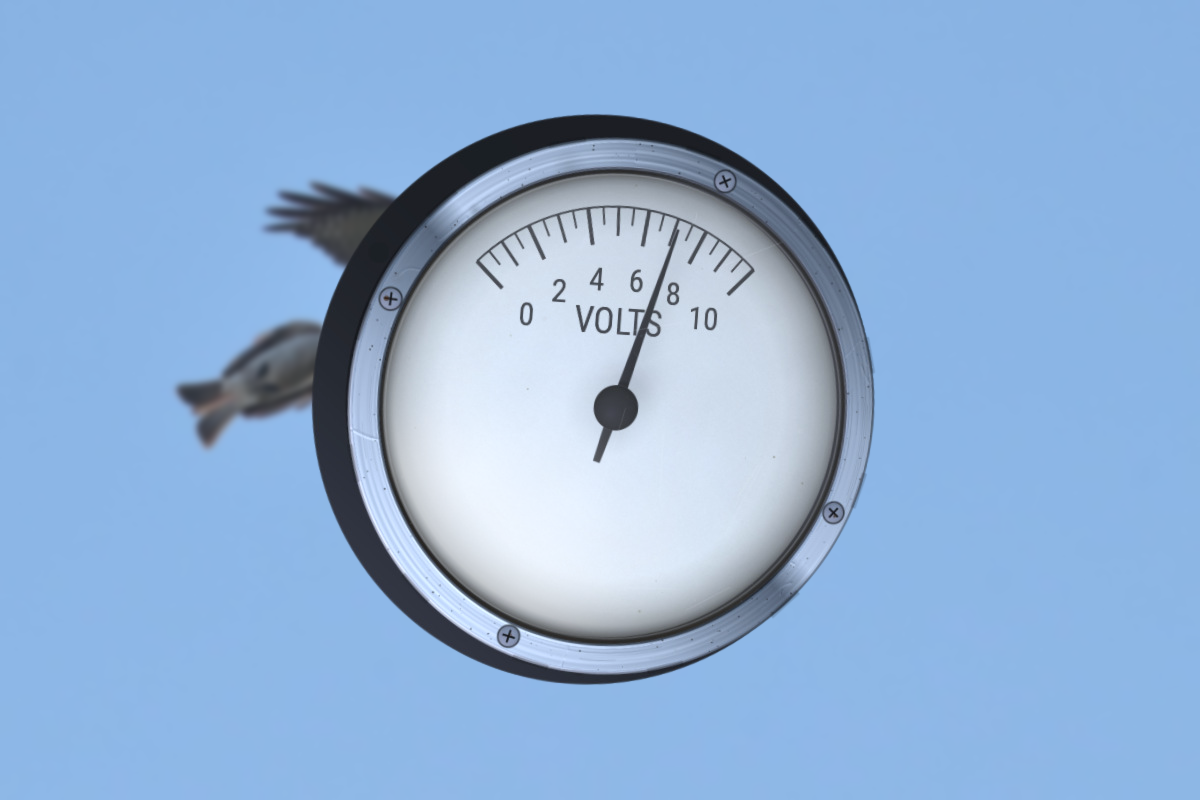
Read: 7 V
